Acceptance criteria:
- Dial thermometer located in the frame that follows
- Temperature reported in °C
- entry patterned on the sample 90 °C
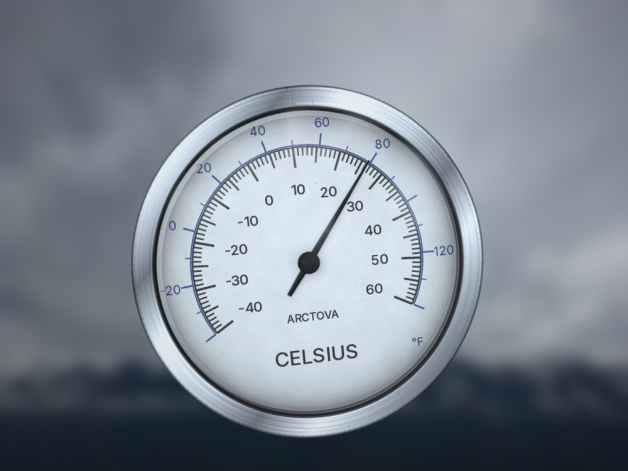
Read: 26 °C
